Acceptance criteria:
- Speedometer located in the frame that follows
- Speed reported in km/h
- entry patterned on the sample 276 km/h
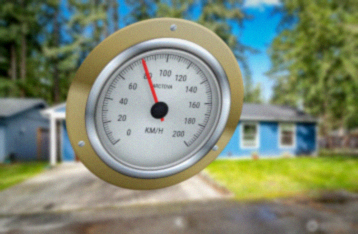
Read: 80 km/h
